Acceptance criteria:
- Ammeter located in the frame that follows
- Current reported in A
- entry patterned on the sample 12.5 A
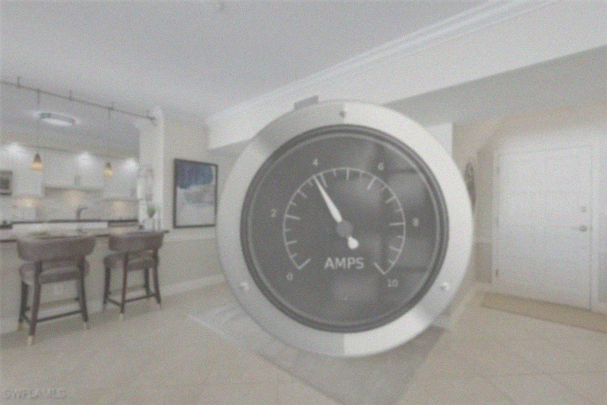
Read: 3.75 A
